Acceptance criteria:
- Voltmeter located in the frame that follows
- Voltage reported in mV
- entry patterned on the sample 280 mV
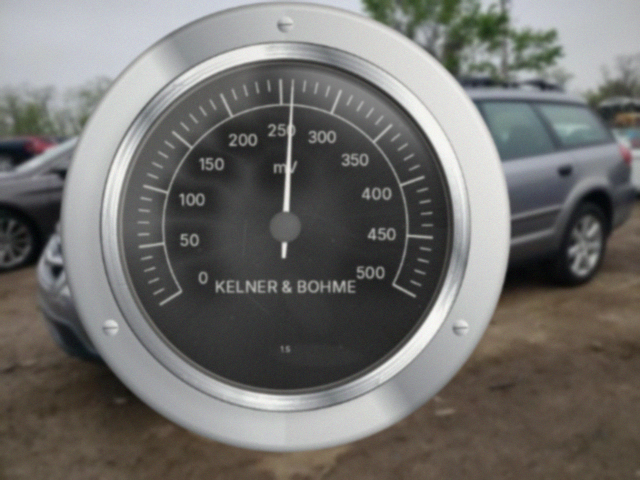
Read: 260 mV
